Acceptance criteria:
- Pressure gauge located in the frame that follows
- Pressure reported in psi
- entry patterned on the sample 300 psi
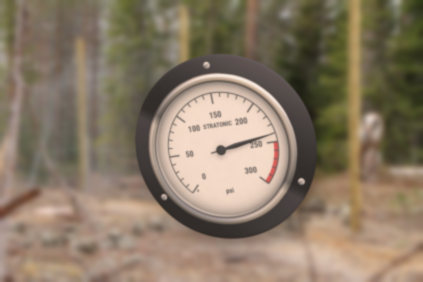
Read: 240 psi
